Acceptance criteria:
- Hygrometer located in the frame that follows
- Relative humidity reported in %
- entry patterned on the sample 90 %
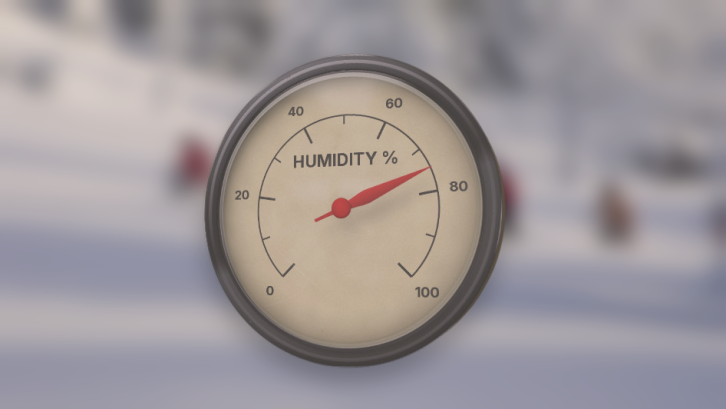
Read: 75 %
